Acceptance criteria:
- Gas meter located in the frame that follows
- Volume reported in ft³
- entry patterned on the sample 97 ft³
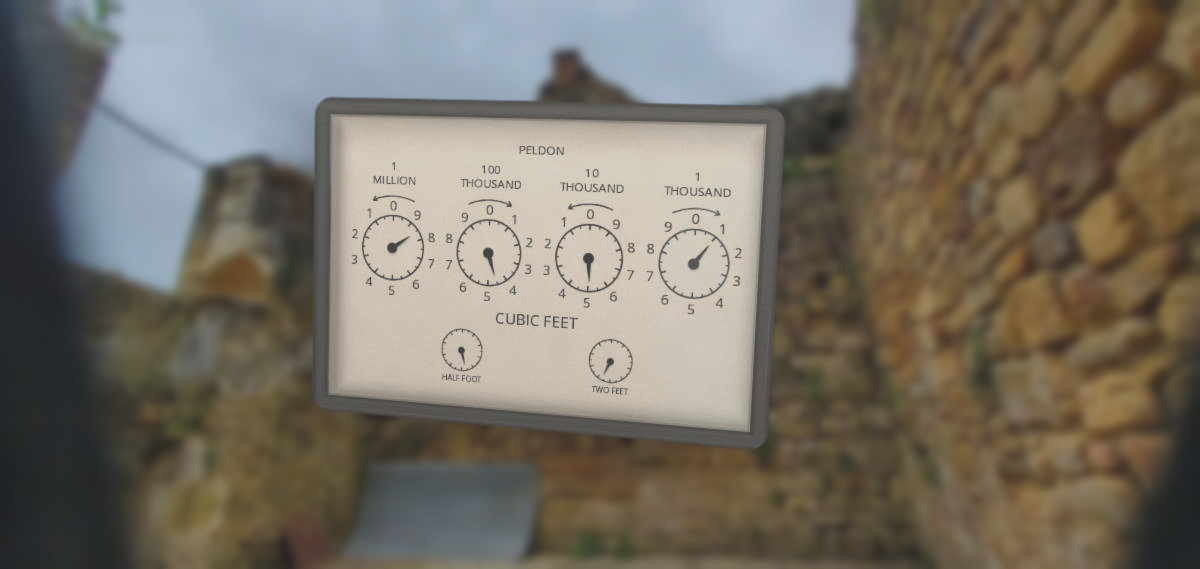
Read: 845100 ft³
